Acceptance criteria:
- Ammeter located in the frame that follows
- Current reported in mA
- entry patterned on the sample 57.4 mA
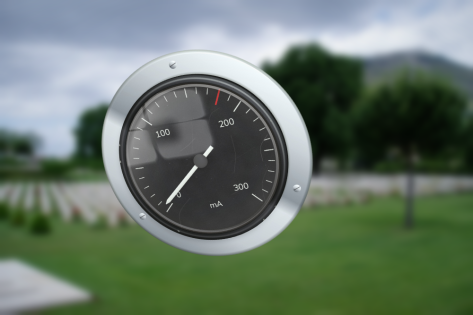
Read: 5 mA
